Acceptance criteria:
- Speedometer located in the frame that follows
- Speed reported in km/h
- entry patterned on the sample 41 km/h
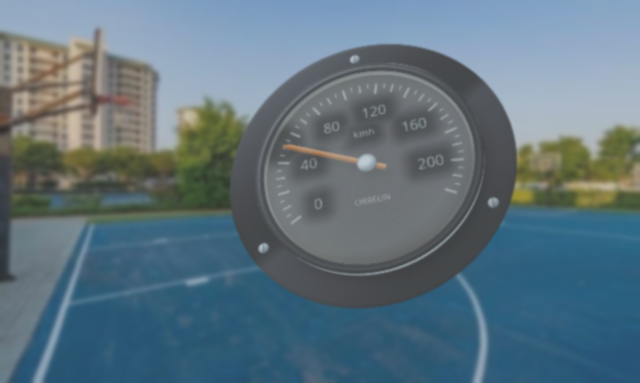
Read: 50 km/h
